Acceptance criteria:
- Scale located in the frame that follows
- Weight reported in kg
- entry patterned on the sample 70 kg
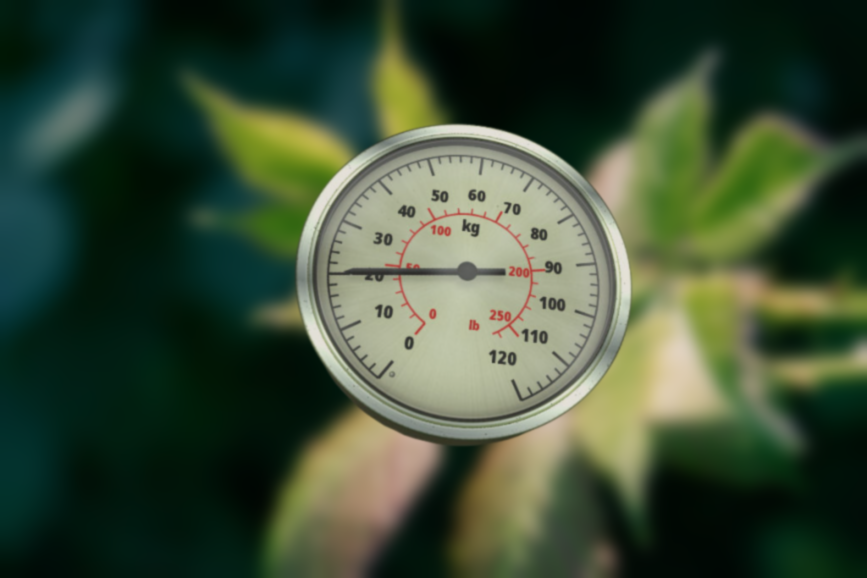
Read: 20 kg
